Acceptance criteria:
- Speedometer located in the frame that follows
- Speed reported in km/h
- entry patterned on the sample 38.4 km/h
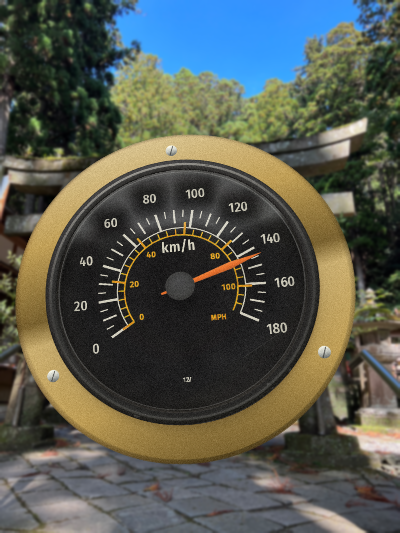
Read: 145 km/h
